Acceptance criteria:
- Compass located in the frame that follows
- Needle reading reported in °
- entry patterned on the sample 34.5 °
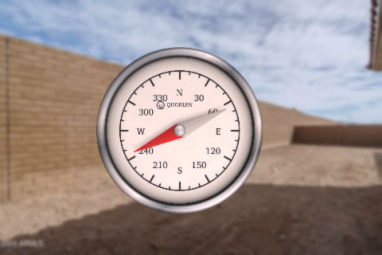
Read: 245 °
